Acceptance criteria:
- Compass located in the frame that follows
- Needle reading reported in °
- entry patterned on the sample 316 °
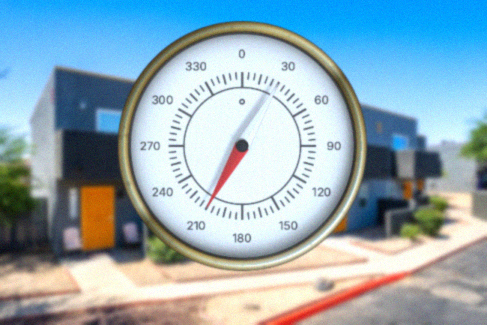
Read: 210 °
